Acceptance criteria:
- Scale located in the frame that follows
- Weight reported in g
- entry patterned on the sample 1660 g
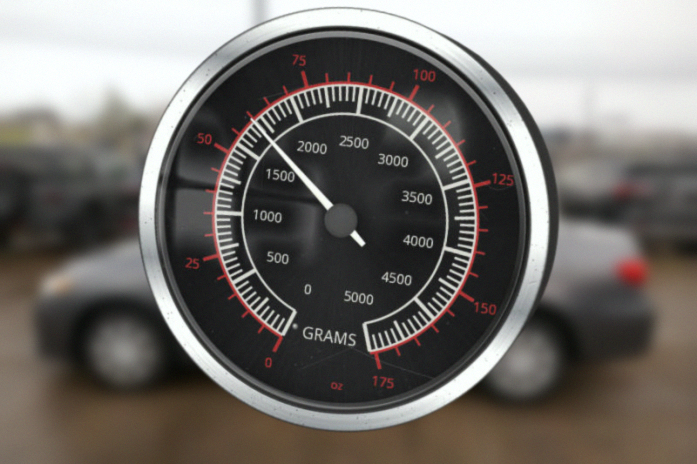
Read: 1700 g
